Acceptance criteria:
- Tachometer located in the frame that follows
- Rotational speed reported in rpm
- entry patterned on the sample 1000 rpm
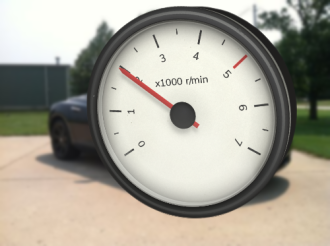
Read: 2000 rpm
